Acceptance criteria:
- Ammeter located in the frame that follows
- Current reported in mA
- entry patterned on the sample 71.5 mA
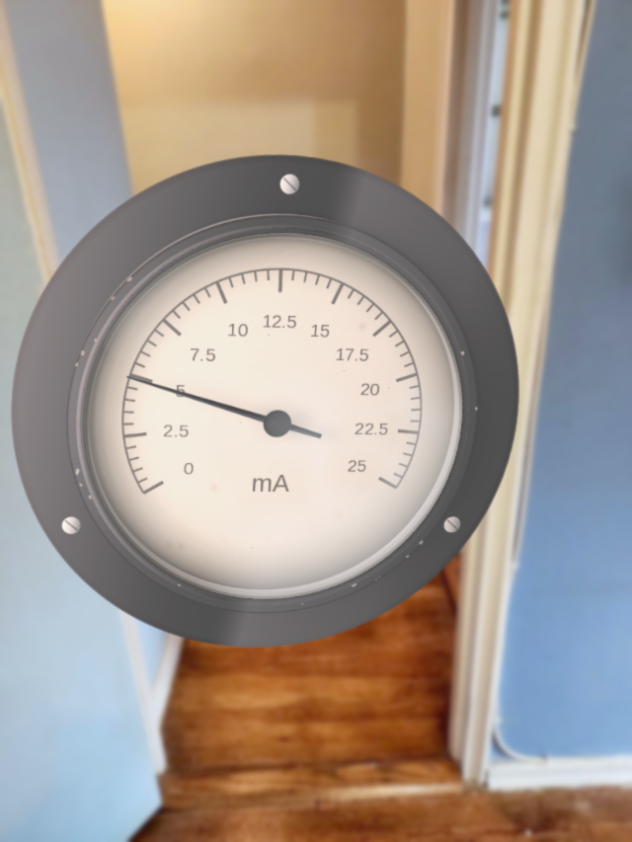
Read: 5 mA
